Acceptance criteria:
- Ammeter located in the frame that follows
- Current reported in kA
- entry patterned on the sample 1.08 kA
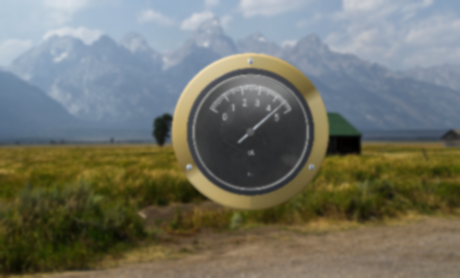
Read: 4.5 kA
